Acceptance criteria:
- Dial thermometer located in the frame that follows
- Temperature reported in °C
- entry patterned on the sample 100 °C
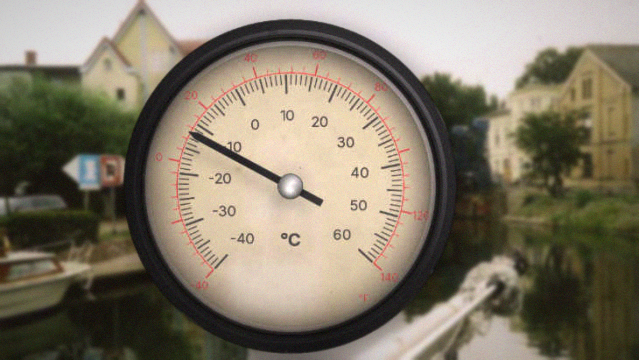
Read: -12 °C
